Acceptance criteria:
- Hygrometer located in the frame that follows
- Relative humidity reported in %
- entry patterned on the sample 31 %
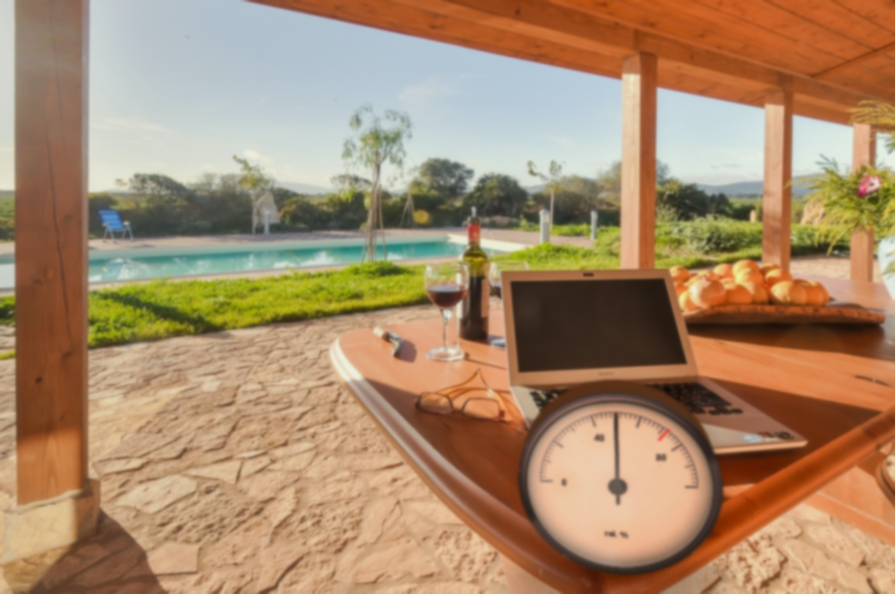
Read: 50 %
